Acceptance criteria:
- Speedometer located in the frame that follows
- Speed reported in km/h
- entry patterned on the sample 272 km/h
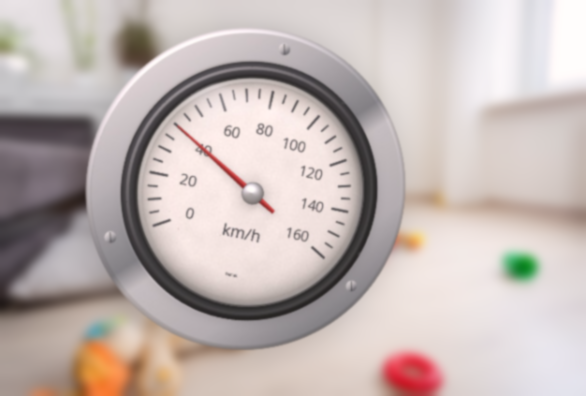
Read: 40 km/h
